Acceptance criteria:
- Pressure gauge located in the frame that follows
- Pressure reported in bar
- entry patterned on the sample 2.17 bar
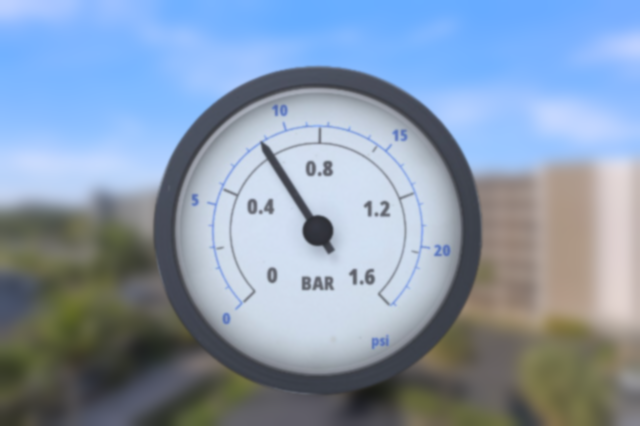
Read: 0.6 bar
